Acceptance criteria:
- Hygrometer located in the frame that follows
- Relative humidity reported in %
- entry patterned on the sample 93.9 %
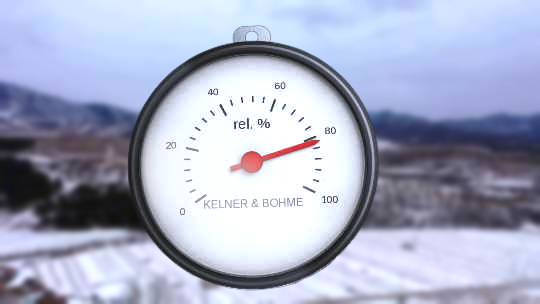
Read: 82 %
